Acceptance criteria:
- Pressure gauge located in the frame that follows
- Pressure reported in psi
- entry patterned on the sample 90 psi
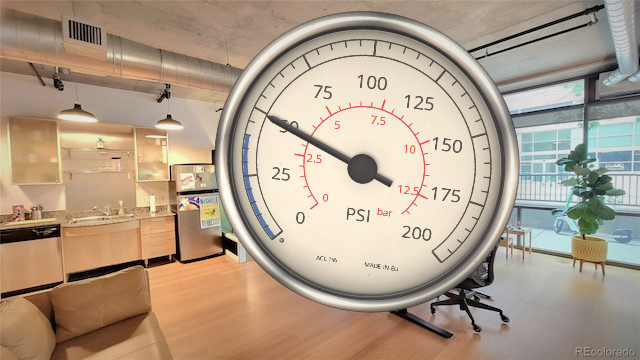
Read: 50 psi
